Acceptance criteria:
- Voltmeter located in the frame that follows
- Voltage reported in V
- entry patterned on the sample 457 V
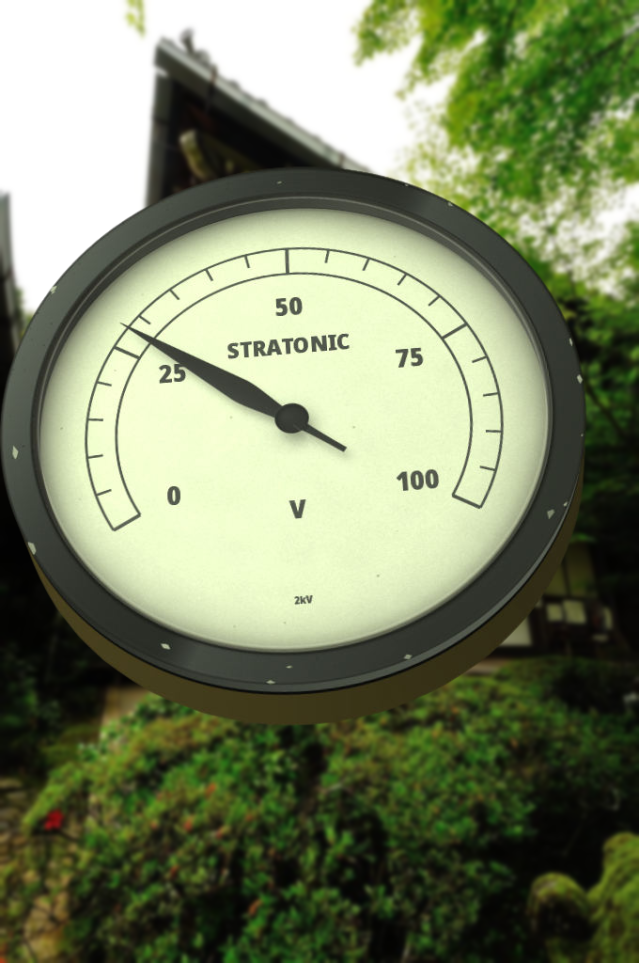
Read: 27.5 V
